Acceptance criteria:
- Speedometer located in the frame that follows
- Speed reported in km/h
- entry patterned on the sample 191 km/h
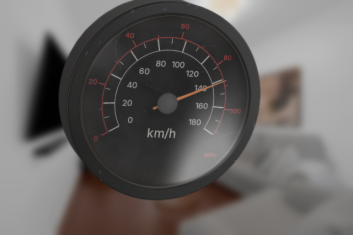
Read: 140 km/h
